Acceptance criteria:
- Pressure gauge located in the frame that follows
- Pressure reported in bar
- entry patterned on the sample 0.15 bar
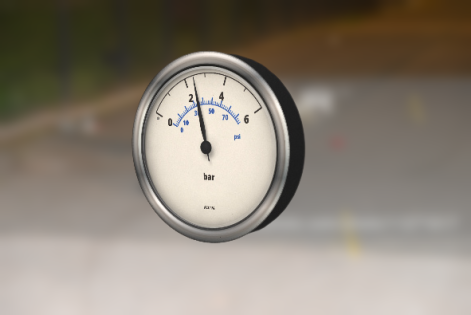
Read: 2.5 bar
